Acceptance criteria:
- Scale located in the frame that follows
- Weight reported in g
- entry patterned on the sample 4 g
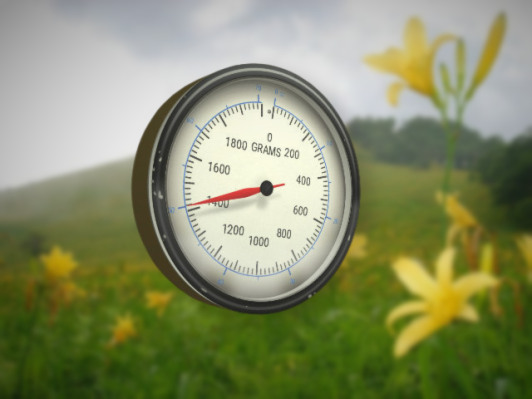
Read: 1420 g
